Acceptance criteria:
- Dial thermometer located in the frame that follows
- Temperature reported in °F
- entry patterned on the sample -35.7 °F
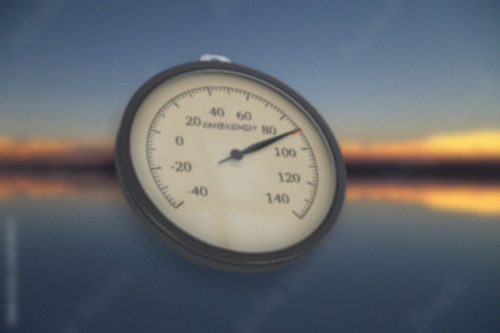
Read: 90 °F
